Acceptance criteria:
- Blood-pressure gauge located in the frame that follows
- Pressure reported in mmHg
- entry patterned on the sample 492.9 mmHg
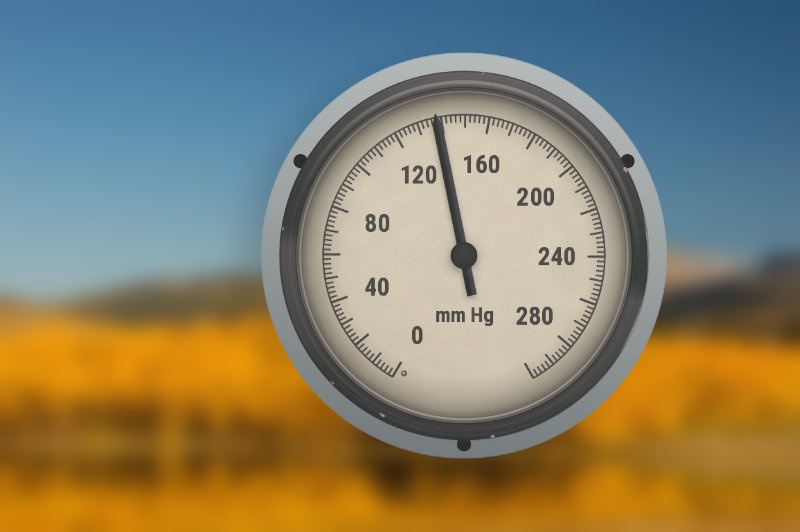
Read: 138 mmHg
